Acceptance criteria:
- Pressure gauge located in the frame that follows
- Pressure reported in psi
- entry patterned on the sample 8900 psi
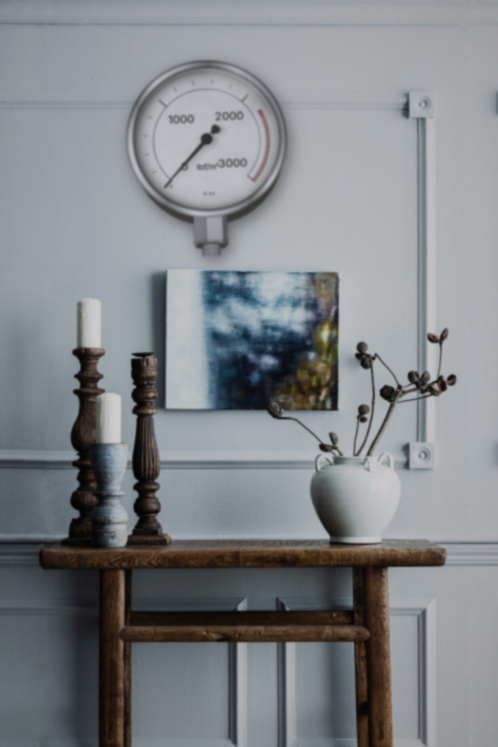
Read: 0 psi
